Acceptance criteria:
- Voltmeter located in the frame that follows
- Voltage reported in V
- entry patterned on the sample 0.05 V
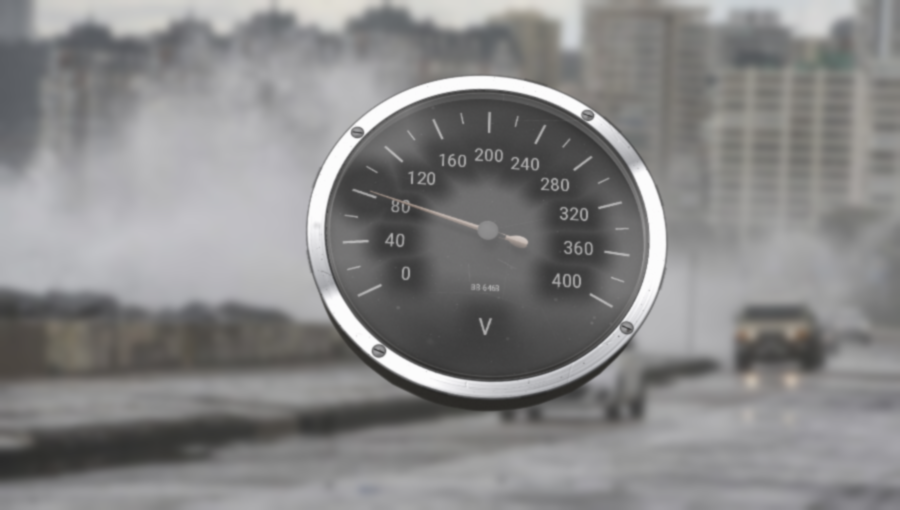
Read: 80 V
